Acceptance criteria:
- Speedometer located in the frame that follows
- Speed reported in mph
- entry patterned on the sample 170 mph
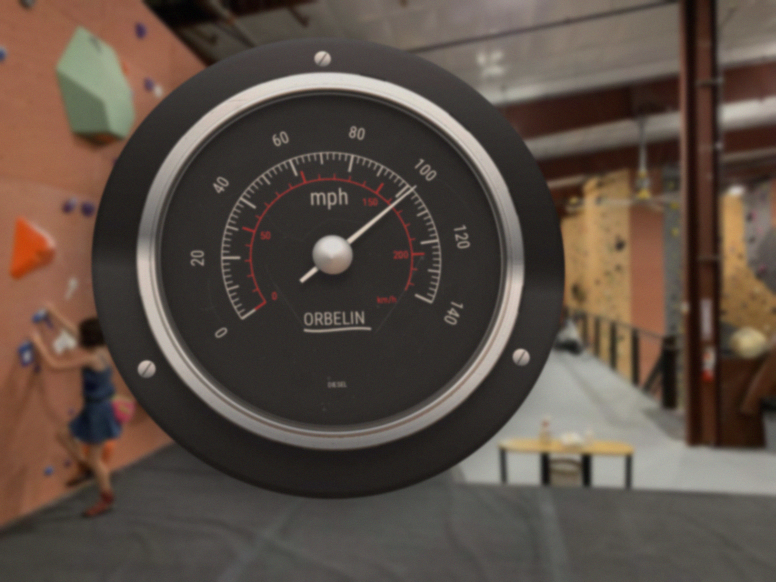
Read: 102 mph
